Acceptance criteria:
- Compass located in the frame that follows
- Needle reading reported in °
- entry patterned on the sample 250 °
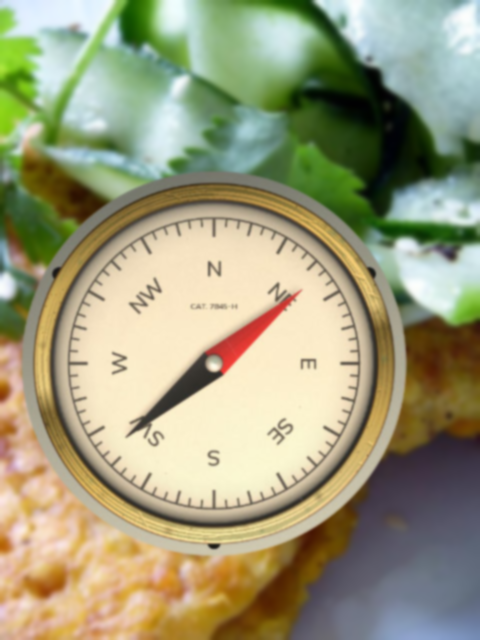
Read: 50 °
